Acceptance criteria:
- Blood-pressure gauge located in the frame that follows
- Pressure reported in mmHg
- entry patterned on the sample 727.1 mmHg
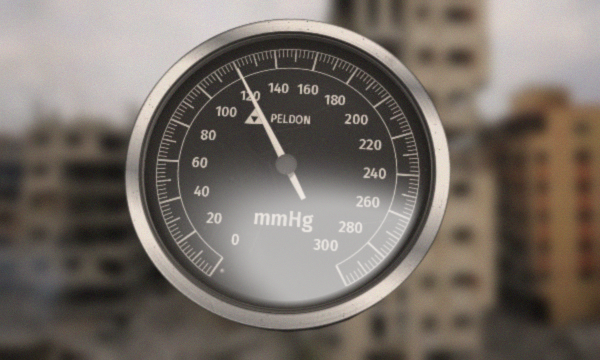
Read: 120 mmHg
